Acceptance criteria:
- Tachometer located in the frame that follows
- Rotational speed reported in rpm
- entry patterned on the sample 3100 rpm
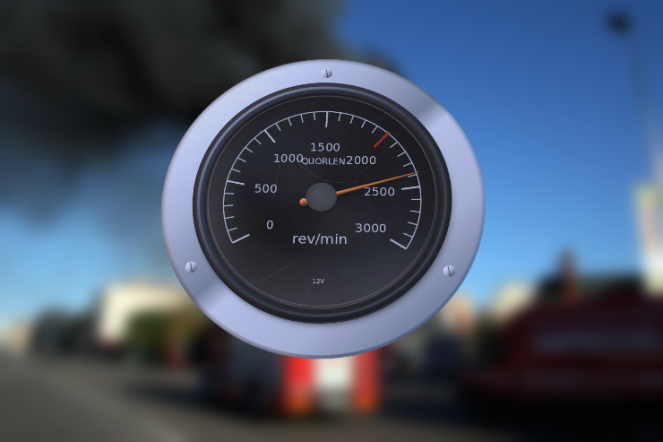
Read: 2400 rpm
